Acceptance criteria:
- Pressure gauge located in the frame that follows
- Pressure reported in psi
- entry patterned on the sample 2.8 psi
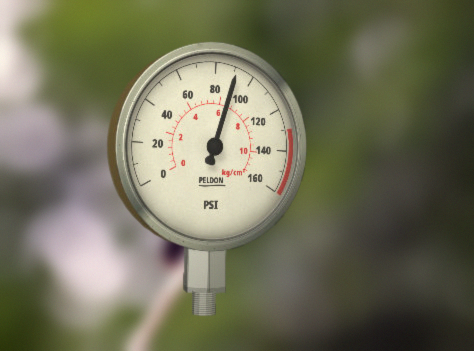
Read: 90 psi
